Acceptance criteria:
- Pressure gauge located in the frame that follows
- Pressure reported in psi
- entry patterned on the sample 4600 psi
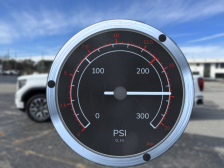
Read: 250 psi
